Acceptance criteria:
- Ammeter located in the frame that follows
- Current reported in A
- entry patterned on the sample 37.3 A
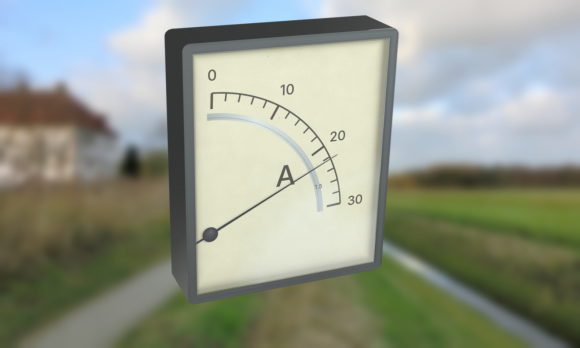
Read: 22 A
